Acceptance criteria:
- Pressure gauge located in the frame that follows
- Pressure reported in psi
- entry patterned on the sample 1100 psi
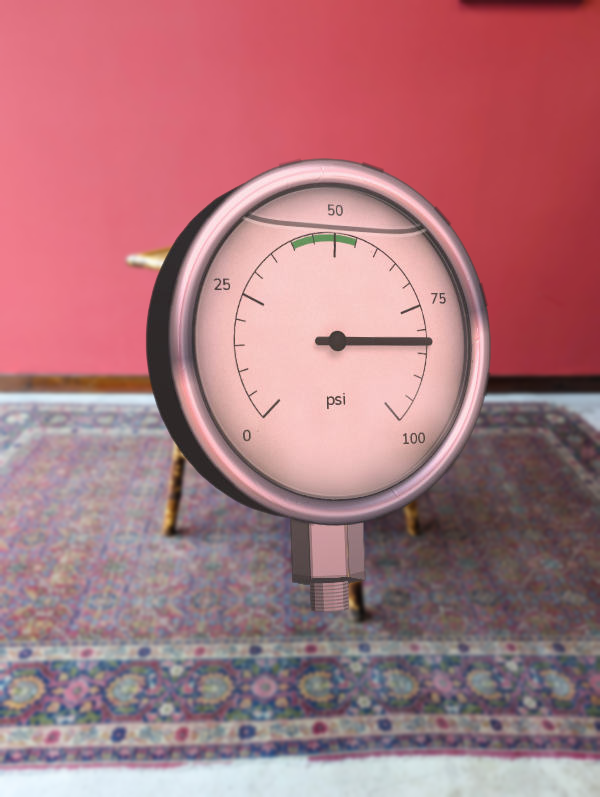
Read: 82.5 psi
